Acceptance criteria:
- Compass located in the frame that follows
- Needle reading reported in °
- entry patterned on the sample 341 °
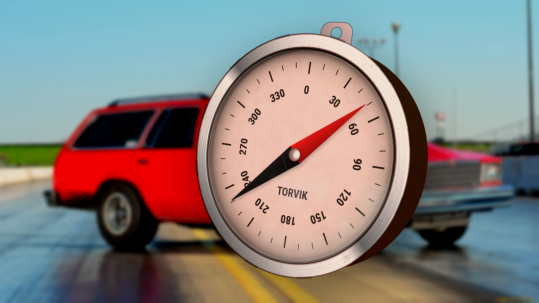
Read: 50 °
